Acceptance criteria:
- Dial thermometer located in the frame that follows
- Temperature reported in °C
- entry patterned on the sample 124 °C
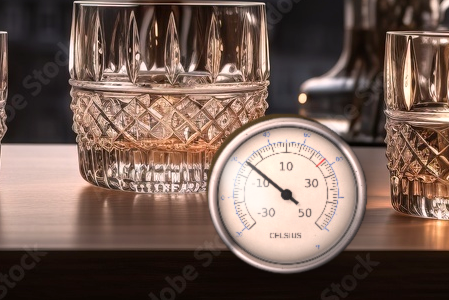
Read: -5 °C
